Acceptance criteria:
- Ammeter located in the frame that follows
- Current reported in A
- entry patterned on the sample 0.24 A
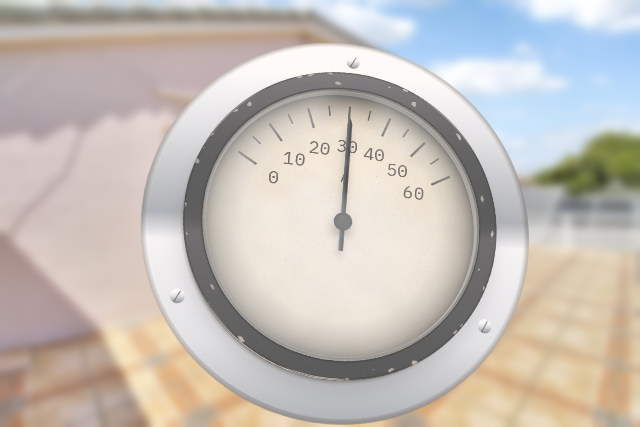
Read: 30 A
